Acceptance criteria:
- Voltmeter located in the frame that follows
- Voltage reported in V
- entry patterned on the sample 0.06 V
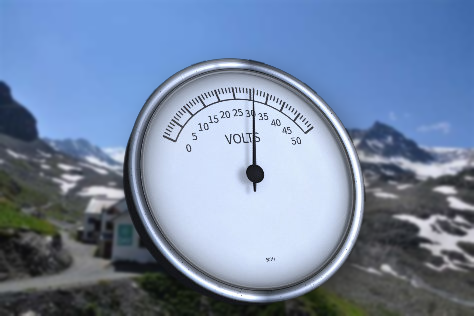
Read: 30 V
